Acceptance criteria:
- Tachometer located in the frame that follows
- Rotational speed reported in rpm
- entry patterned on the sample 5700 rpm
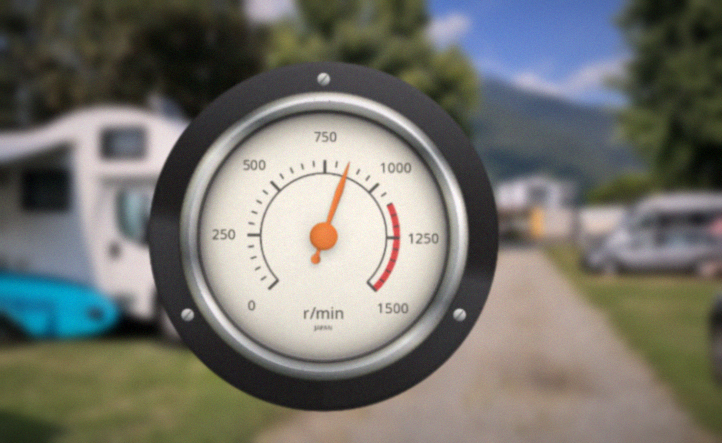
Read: 850 rpm
